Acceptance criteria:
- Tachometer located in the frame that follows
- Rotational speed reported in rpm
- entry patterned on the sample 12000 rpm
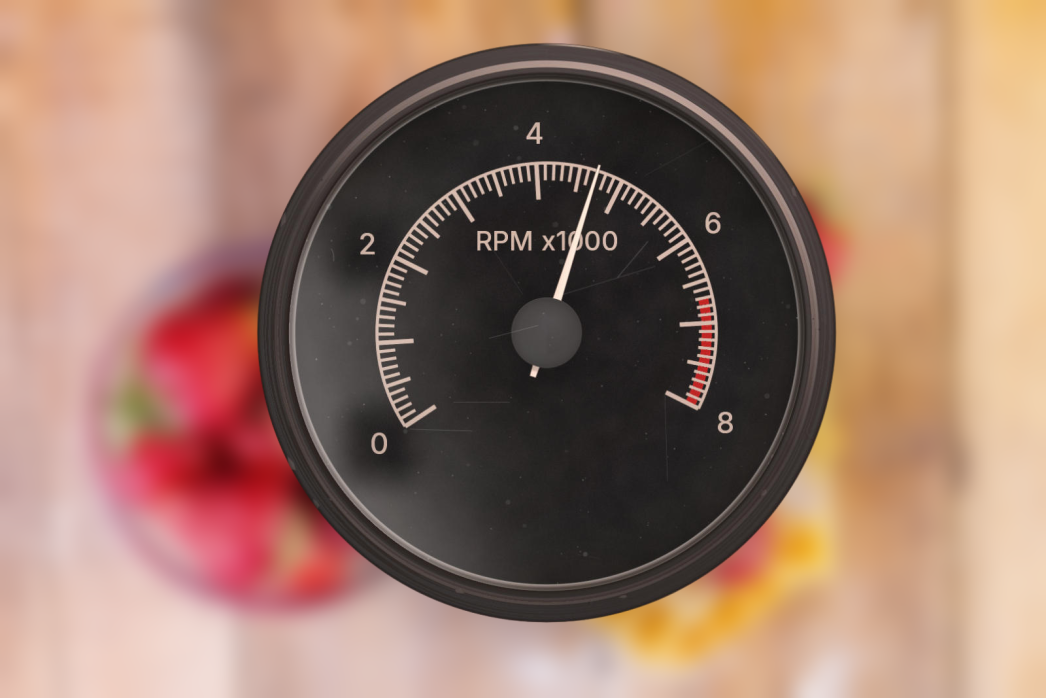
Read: 4700 rpm
